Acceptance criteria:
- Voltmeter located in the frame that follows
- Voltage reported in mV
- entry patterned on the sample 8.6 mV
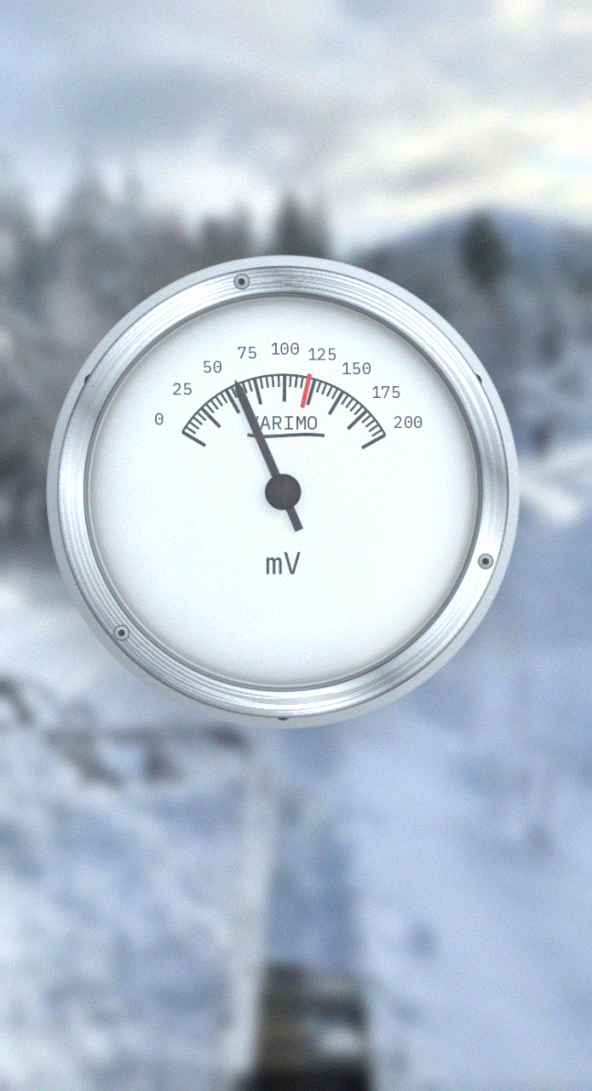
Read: 60 mV
